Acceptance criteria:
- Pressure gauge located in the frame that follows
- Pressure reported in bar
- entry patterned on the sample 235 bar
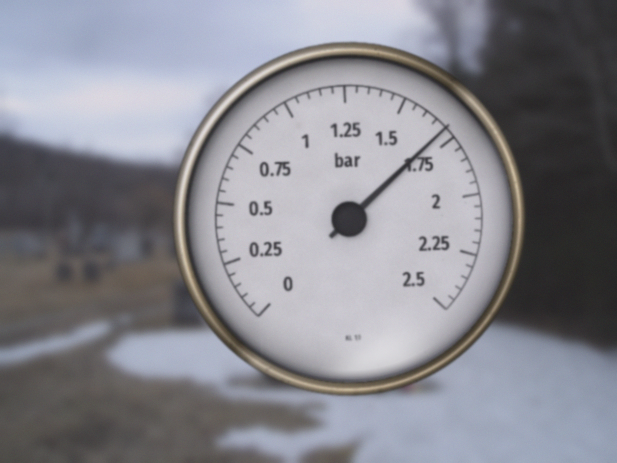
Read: 1.7 bar
